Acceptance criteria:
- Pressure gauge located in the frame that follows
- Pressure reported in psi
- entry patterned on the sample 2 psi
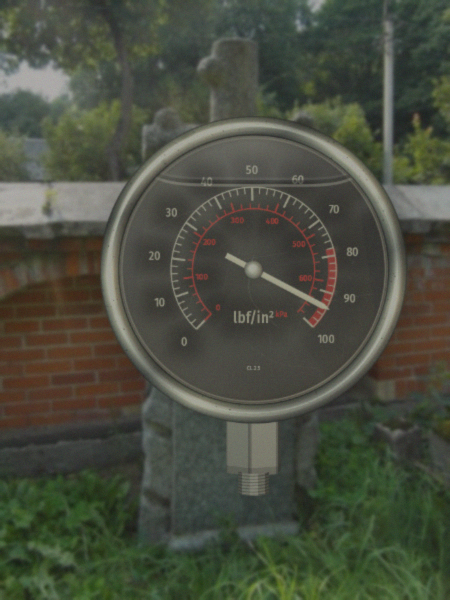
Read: 94 psi
